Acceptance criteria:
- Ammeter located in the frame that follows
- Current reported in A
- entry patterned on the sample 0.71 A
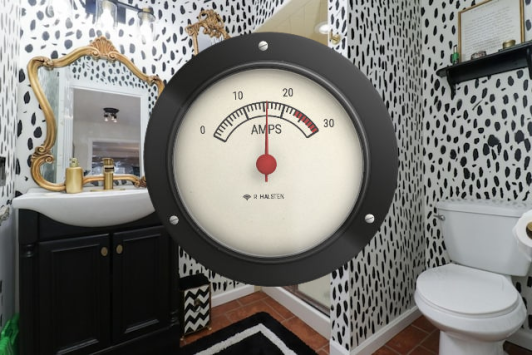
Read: 16 A
